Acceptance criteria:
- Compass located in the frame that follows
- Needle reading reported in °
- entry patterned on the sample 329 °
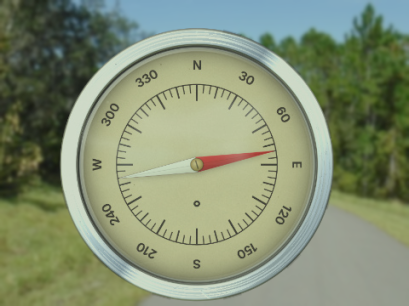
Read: 80 °
